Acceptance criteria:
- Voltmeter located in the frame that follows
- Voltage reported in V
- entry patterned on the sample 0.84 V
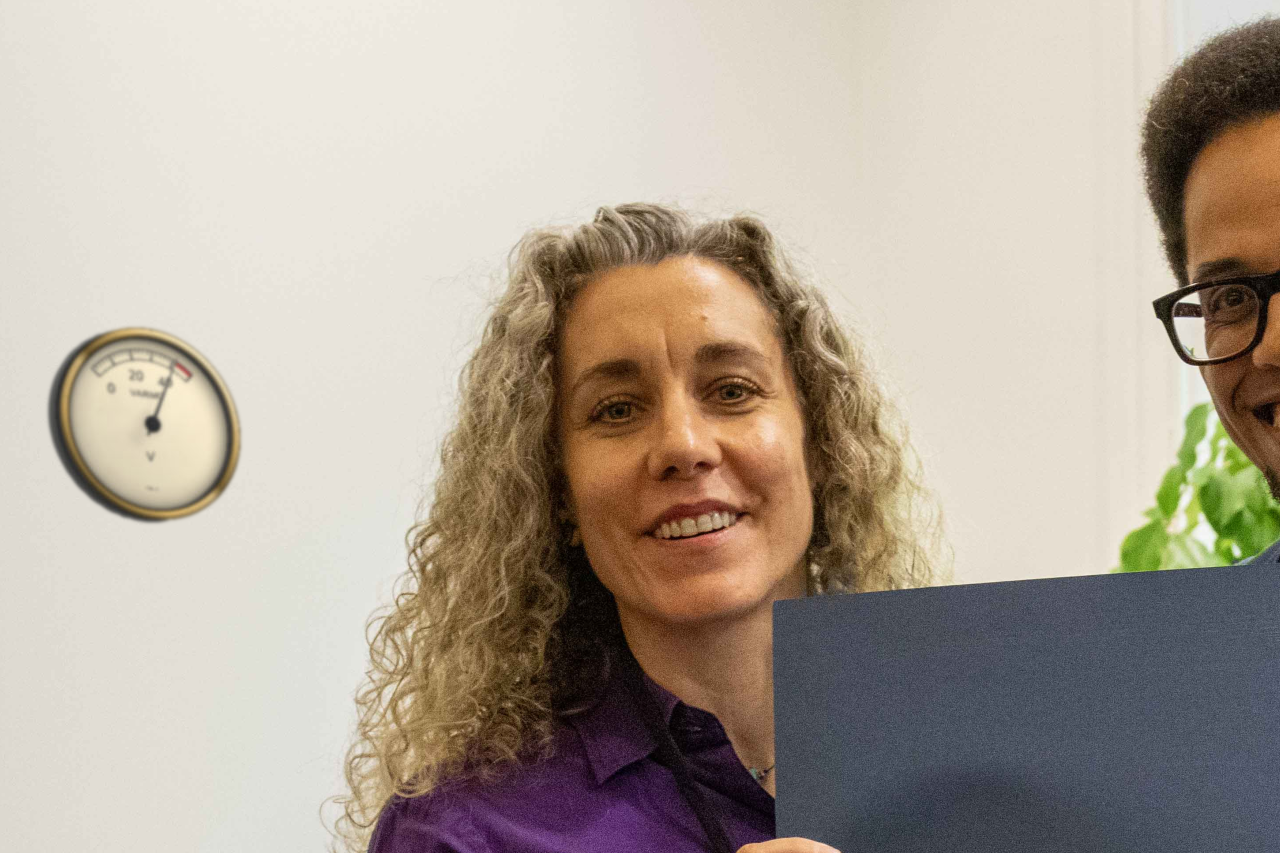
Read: 40 V
